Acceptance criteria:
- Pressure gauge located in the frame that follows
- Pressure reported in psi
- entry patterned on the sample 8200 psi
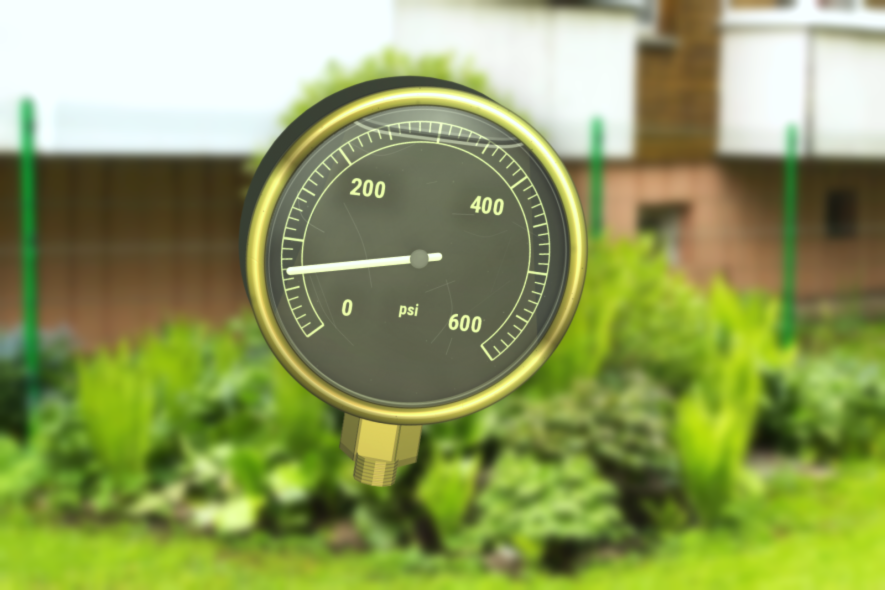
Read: 70 psi
